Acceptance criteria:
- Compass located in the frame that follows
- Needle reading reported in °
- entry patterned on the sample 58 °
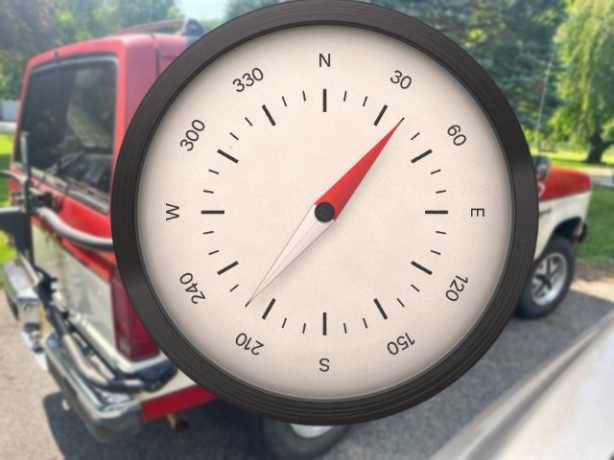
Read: 40 °
